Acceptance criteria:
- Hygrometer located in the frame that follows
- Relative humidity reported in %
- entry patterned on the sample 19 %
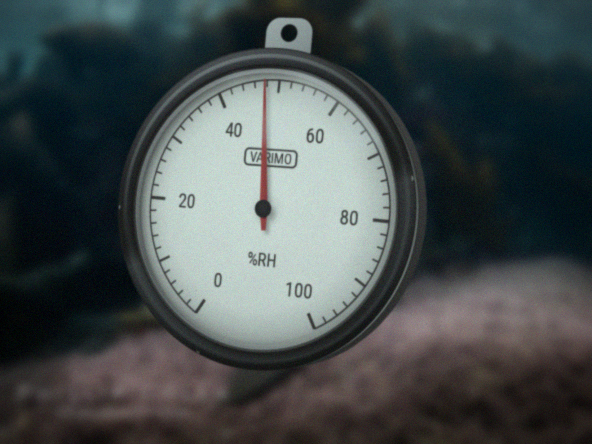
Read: 48 %
